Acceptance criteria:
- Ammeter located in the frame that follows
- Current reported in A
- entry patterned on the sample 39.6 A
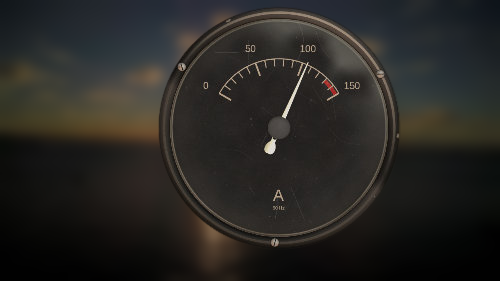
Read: 105 A
